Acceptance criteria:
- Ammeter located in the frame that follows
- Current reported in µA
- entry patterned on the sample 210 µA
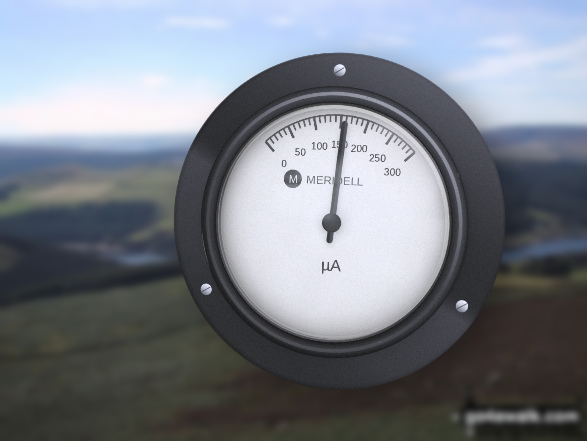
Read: 160 µA
